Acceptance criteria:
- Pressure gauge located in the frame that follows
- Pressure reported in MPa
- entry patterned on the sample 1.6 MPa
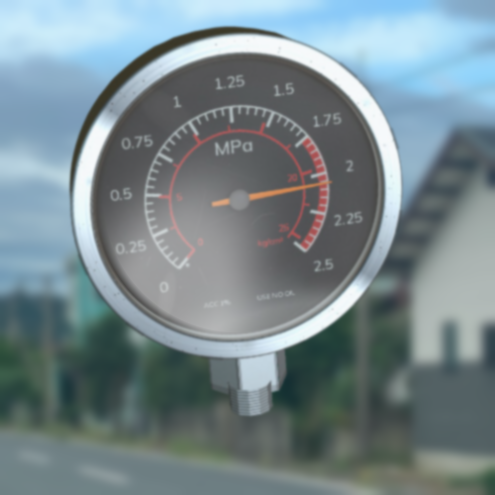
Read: 2.05 MPa
